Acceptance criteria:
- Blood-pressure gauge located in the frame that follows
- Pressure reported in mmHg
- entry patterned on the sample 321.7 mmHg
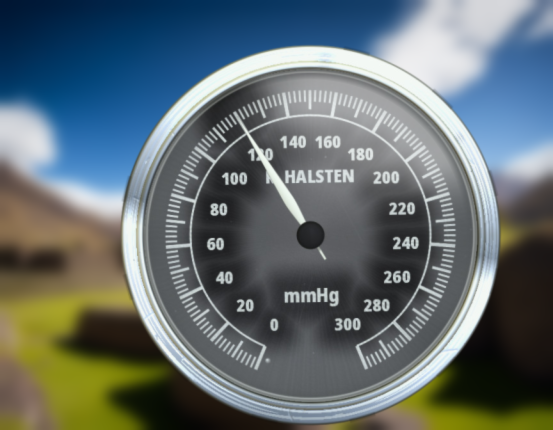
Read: 120 mmHg
